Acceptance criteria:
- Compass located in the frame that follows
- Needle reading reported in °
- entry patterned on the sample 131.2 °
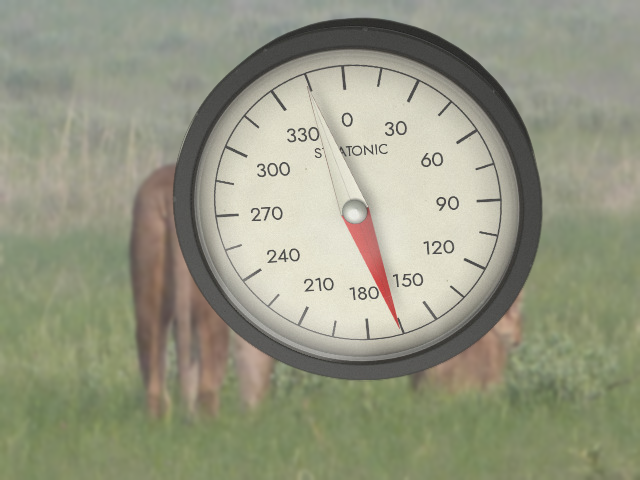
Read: 165 °
